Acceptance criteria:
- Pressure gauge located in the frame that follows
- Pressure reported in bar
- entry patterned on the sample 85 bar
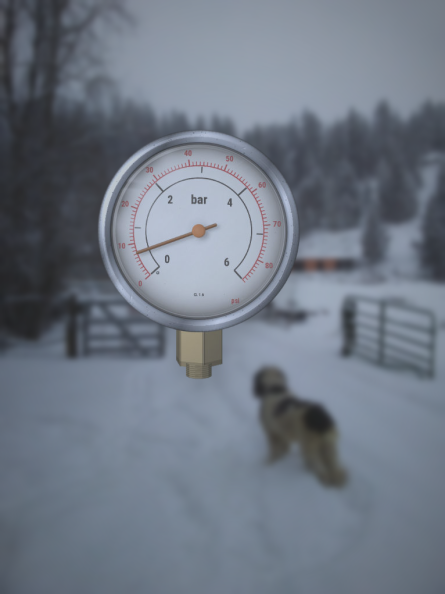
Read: 0.5 bar
